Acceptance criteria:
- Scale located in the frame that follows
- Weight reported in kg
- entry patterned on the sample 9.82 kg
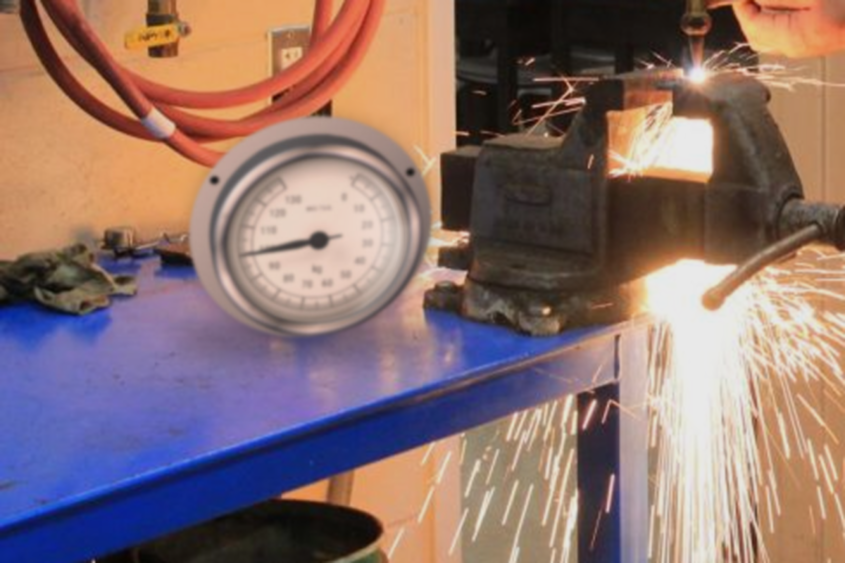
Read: 100 kg
